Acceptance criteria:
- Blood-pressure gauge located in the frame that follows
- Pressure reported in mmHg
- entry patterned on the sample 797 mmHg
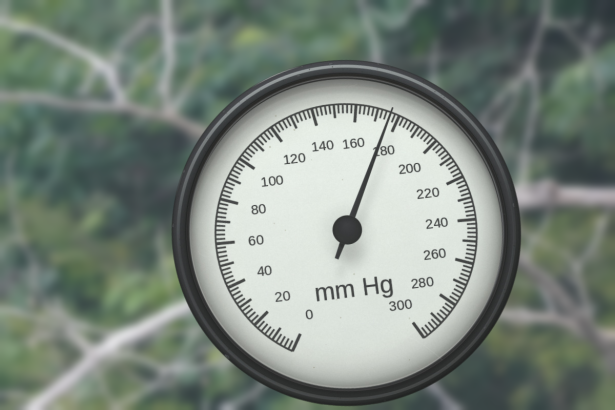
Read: 176 mmHg
